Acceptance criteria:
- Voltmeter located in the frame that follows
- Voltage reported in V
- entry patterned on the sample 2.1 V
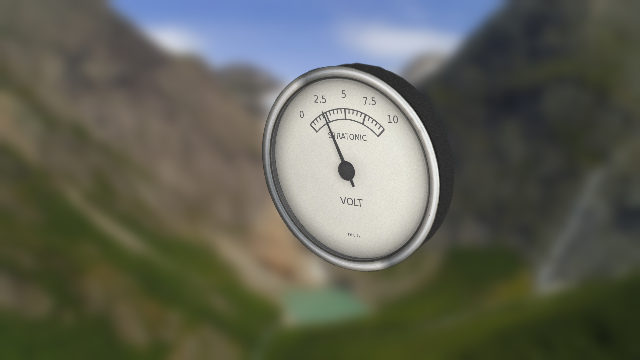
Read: 2.5 V
